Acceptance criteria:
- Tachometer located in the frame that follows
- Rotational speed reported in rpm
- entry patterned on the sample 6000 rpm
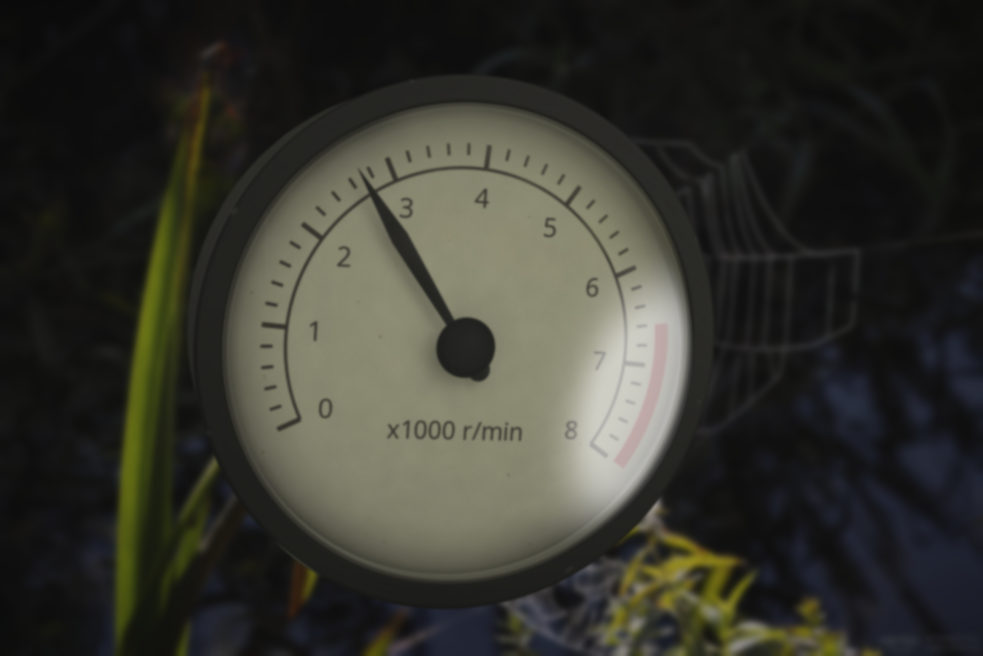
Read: 2700 rpm
